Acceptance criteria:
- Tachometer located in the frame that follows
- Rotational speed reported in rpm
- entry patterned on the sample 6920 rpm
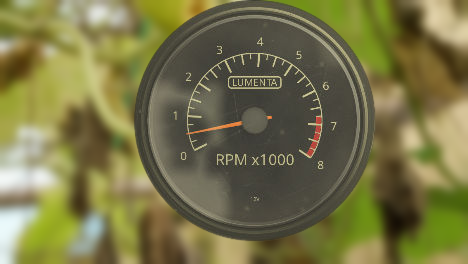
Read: 500 rpm
